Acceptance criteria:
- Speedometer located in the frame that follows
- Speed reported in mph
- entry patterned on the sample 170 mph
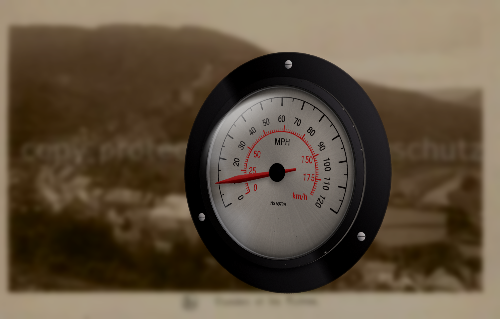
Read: 10 mph
